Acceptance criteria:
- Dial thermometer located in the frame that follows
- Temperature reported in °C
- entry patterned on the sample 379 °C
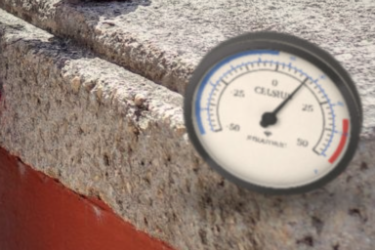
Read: 12.5 °C
